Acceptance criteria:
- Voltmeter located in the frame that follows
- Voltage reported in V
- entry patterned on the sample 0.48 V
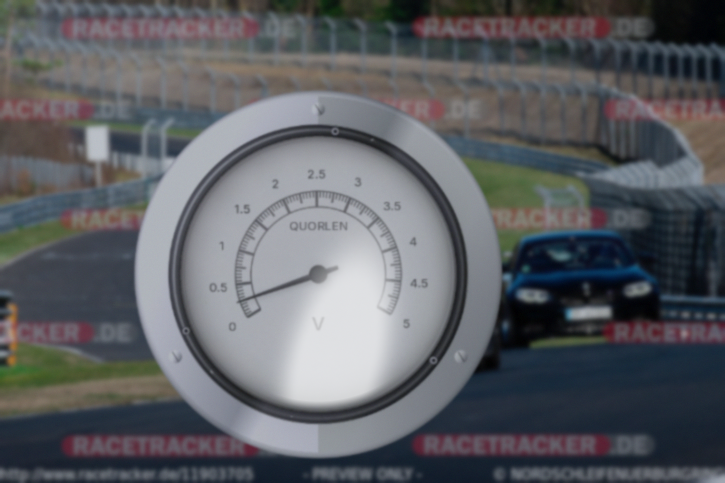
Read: 0.25 V
